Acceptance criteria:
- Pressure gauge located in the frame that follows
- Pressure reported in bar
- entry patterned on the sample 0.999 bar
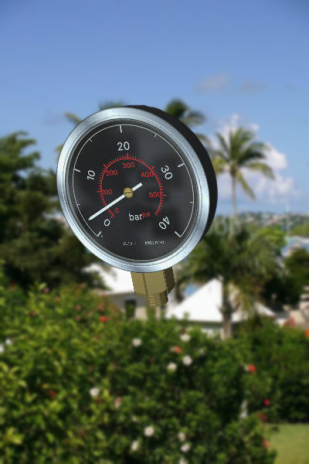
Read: 2.5 bar
